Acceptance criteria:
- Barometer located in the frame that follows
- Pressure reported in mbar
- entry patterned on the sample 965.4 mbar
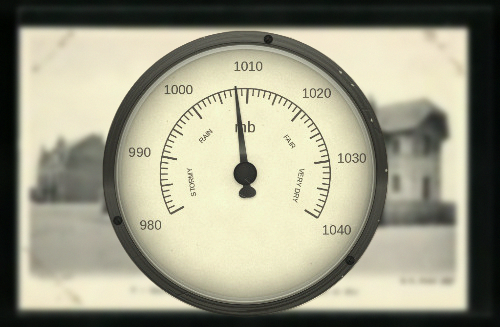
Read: 1008 mbar
